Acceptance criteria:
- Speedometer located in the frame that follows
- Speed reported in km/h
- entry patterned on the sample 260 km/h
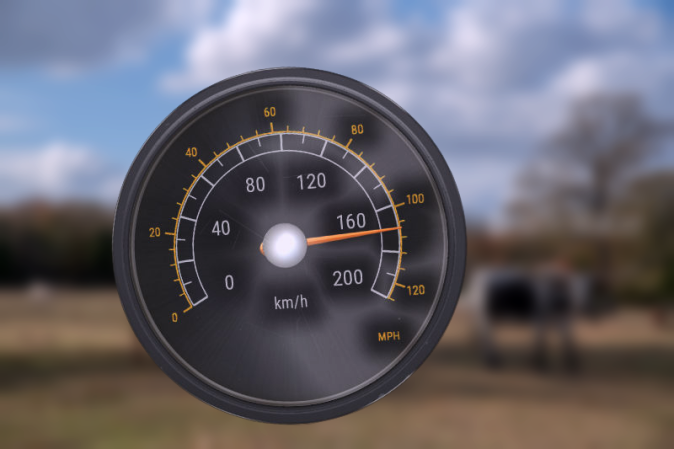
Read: 170 km/h
